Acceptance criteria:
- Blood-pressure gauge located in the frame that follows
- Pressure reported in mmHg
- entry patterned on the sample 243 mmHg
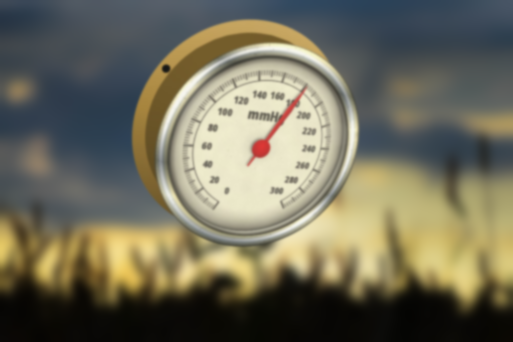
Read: 180 mmHg
